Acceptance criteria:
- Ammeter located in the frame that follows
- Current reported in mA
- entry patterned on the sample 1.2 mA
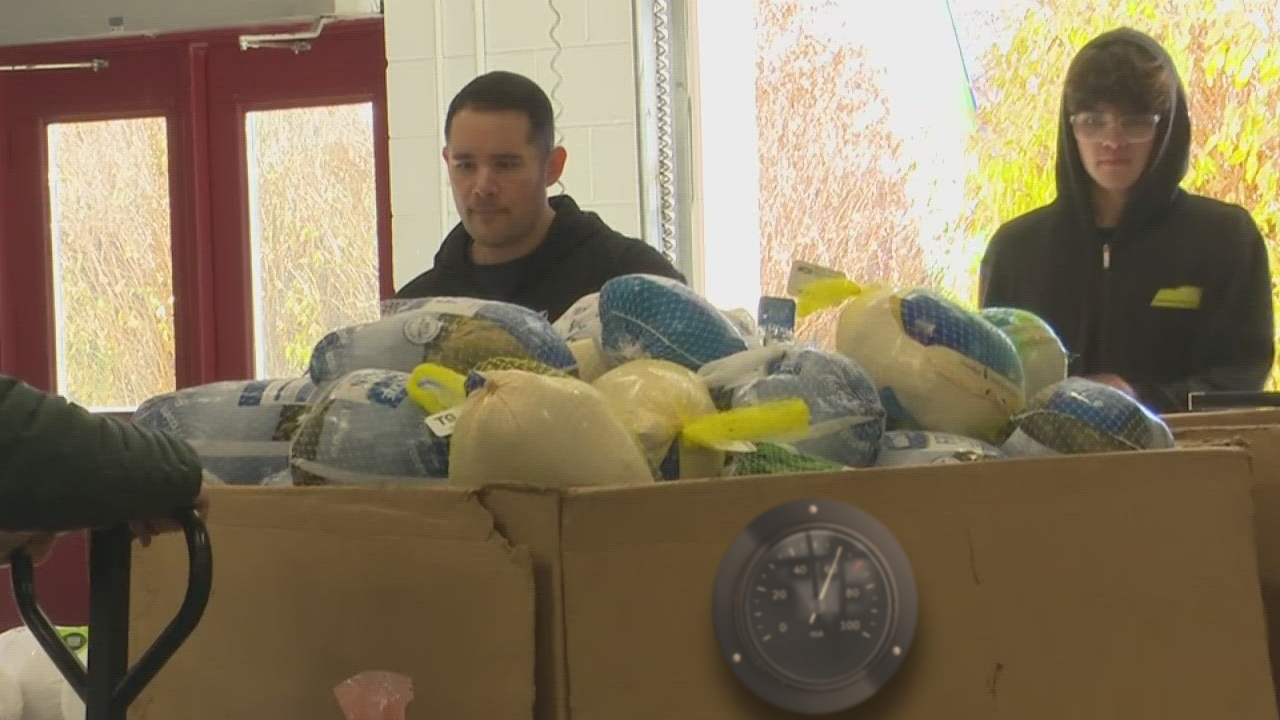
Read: 60 mA
